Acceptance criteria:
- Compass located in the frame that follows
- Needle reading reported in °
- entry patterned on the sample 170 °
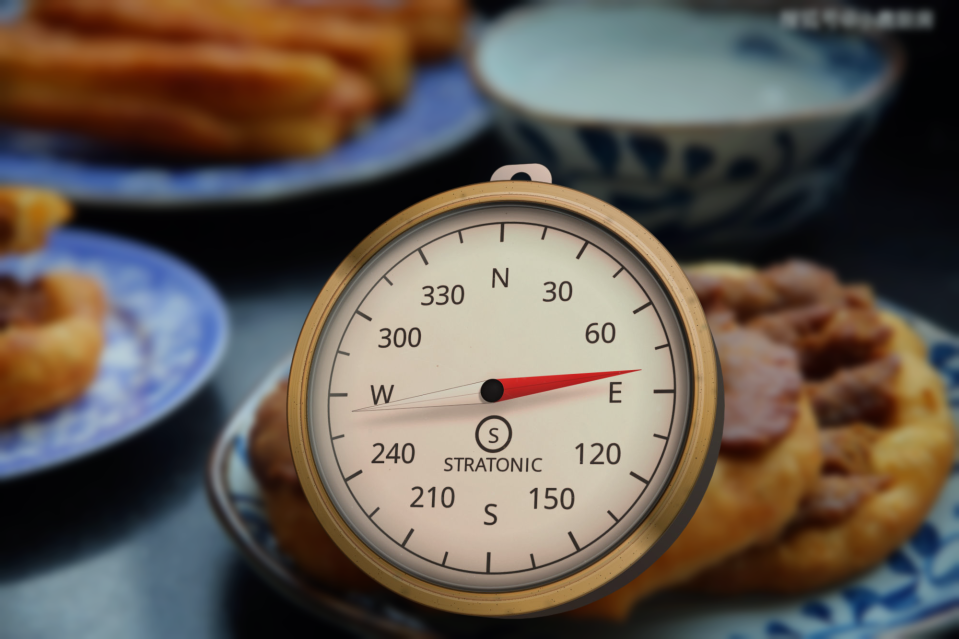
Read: 82.5 °
